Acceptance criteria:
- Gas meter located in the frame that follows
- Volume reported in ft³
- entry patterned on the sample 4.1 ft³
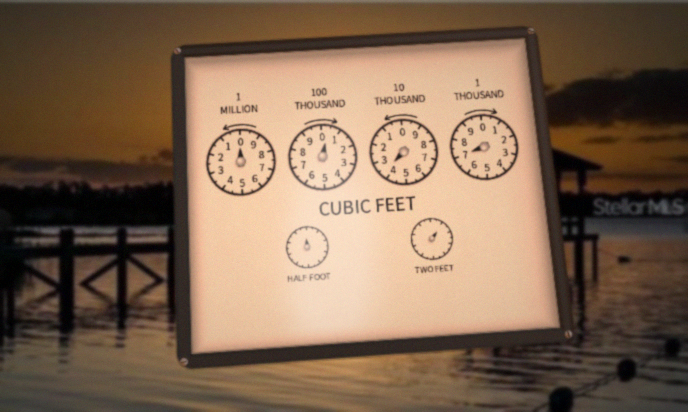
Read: 3700 ft³
